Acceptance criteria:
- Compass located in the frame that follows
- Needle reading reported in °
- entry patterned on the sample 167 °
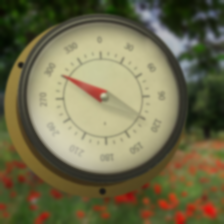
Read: 300 °
